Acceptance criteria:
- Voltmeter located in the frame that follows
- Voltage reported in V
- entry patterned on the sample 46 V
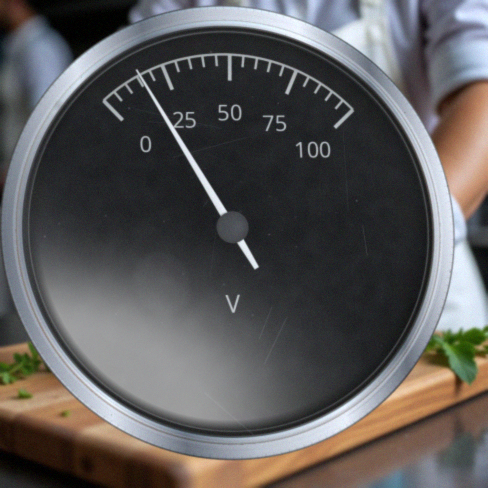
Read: 15 V
